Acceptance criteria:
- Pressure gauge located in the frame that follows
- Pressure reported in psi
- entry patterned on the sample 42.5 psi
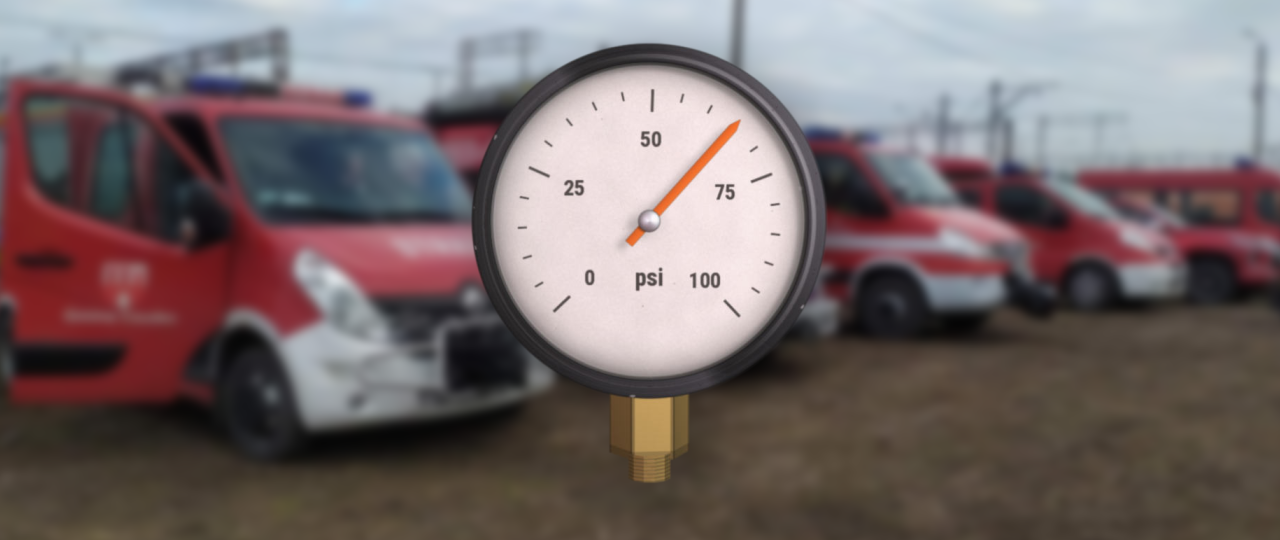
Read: 65 psi
